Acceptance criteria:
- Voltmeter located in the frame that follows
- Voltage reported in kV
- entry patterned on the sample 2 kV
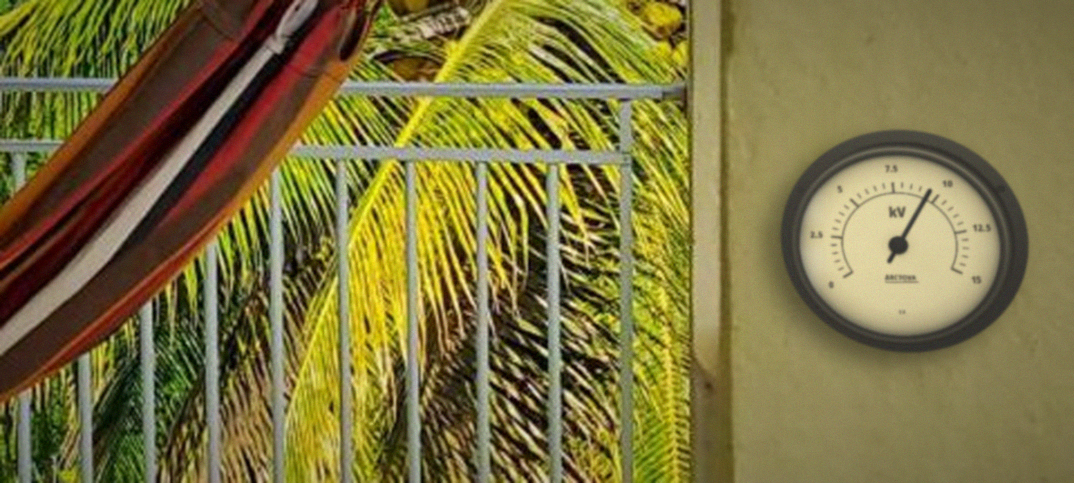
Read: 9.5 kV
